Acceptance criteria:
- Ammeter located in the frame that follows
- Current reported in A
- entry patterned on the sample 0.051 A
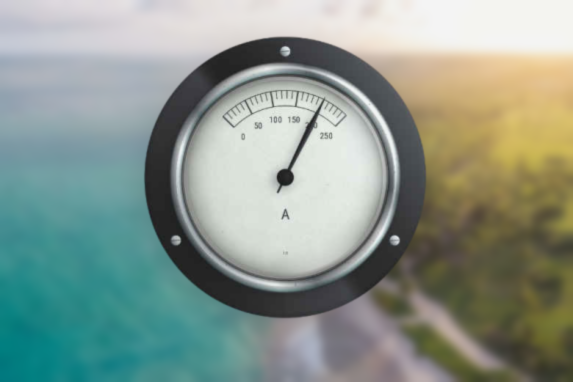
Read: 200 A
